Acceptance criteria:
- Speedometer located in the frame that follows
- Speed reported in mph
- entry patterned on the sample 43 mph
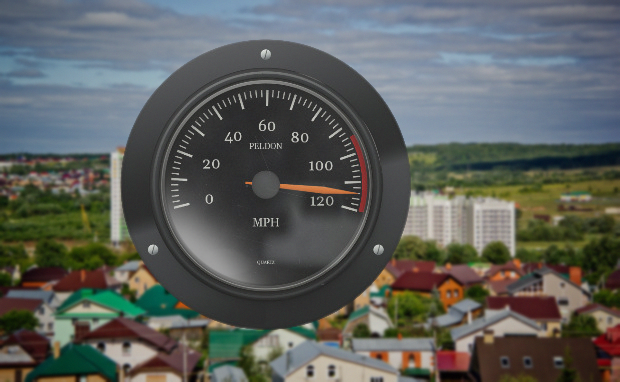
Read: 114 mph
